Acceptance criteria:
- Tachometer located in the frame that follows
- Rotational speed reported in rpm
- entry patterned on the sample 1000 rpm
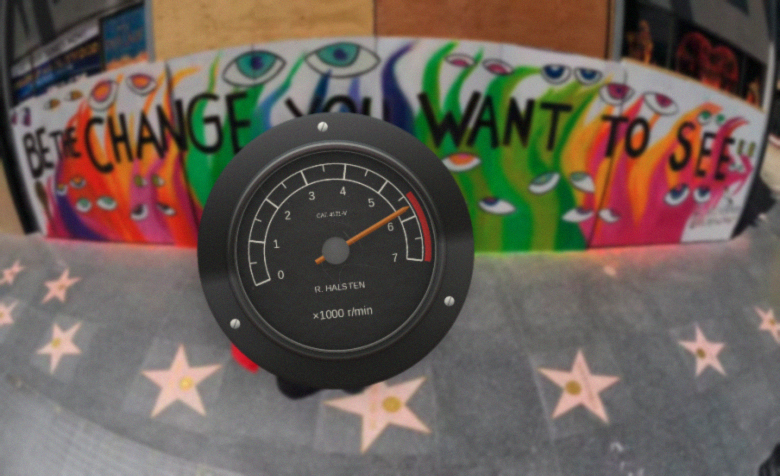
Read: 5750 rpm
